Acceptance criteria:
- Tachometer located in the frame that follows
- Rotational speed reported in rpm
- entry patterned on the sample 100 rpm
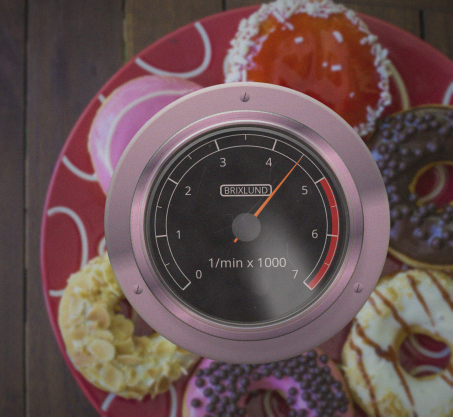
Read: 4500 rpm
